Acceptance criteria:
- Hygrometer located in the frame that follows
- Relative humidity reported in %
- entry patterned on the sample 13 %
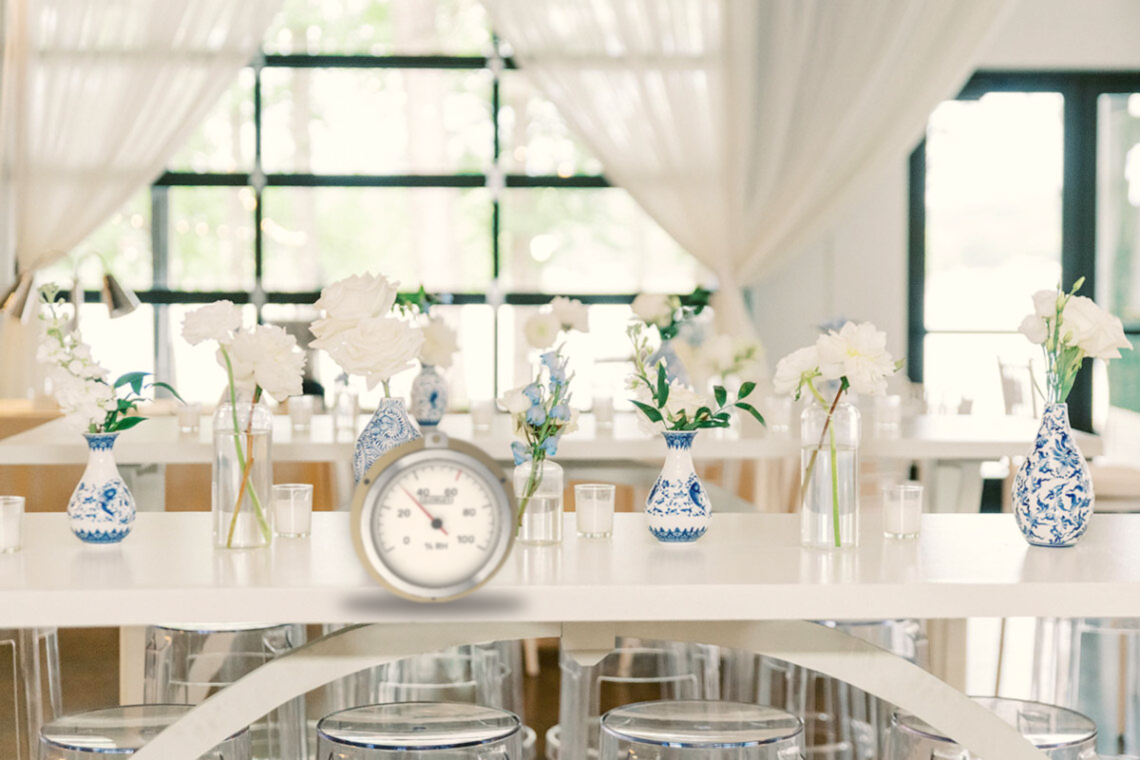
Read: 32 %
